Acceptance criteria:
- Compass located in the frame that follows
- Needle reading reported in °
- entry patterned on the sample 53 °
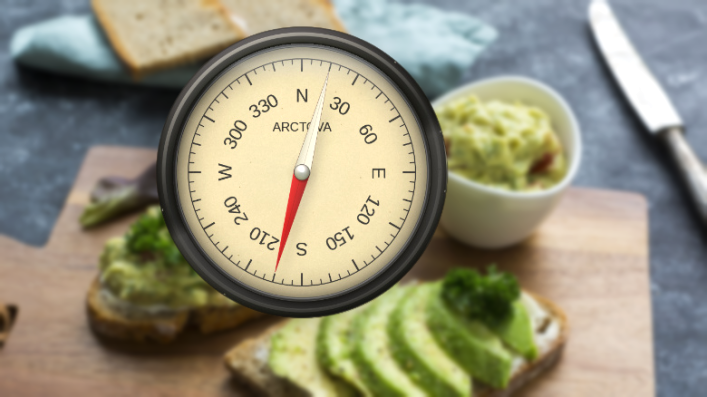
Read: 195 °
